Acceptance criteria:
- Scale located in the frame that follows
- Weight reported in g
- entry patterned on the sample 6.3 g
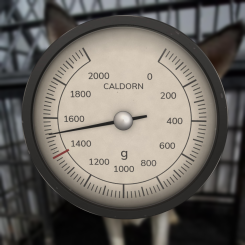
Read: 1520 g
